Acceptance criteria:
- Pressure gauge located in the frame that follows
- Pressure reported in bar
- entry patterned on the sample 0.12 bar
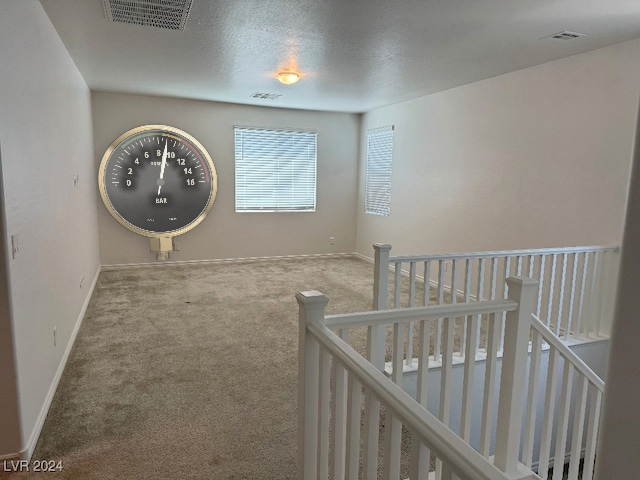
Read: 9 bar
